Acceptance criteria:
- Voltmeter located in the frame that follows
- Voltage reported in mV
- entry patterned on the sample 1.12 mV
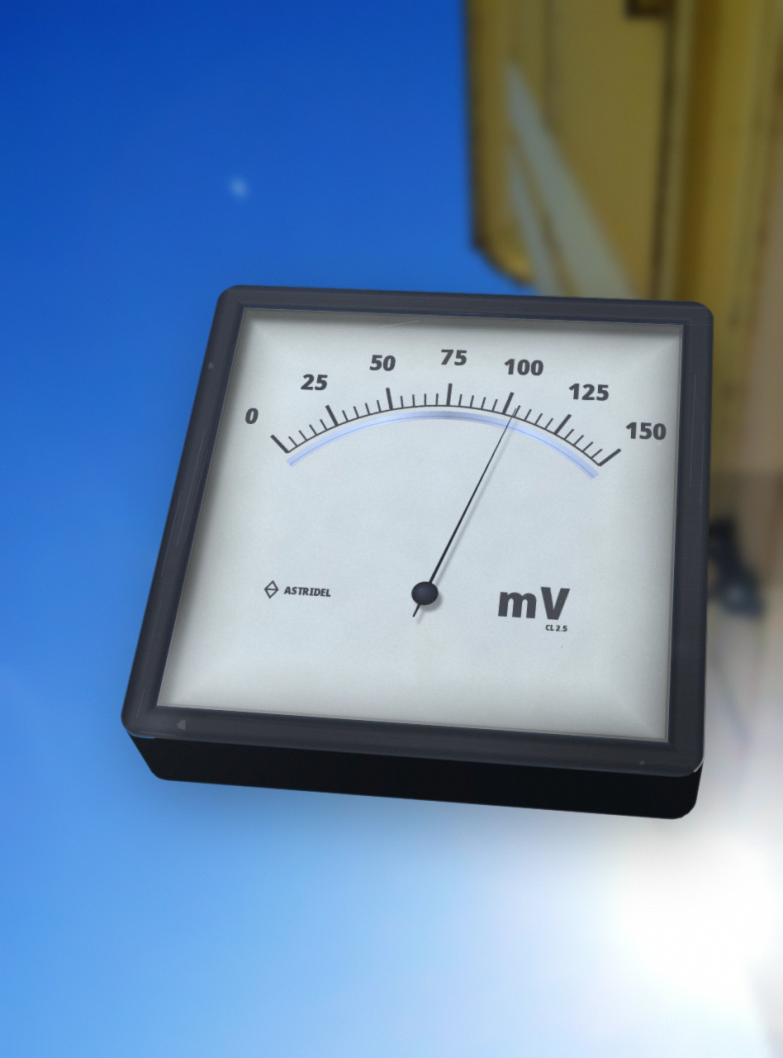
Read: 105 mV
